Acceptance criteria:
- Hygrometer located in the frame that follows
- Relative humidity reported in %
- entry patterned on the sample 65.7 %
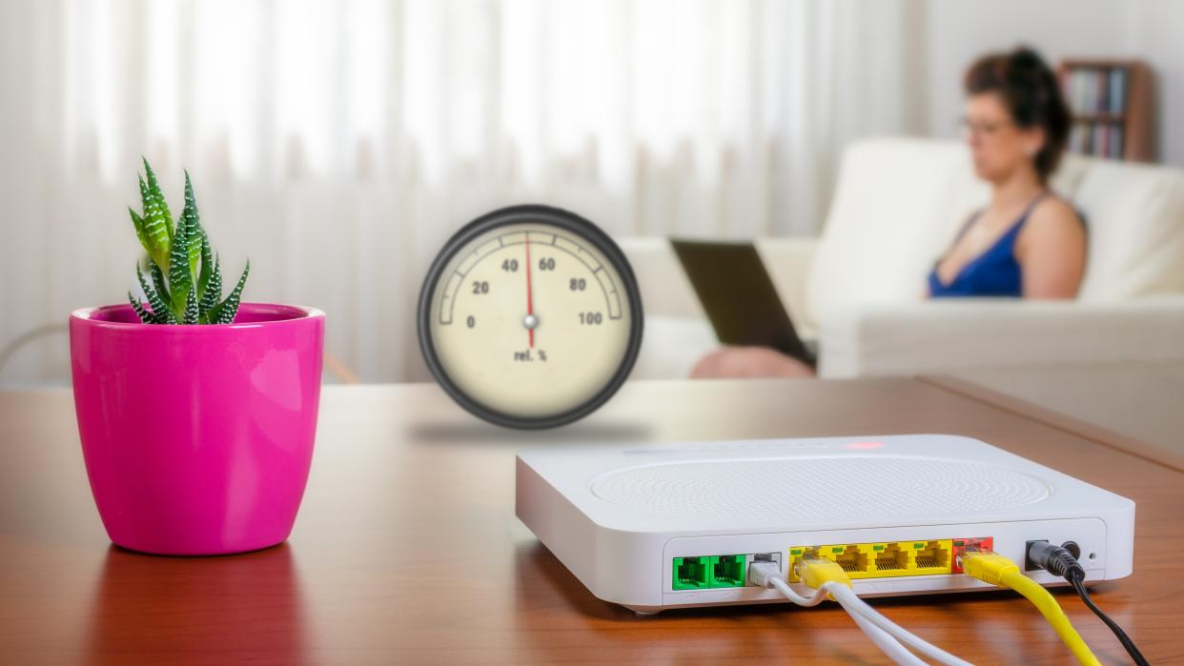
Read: 50 %
